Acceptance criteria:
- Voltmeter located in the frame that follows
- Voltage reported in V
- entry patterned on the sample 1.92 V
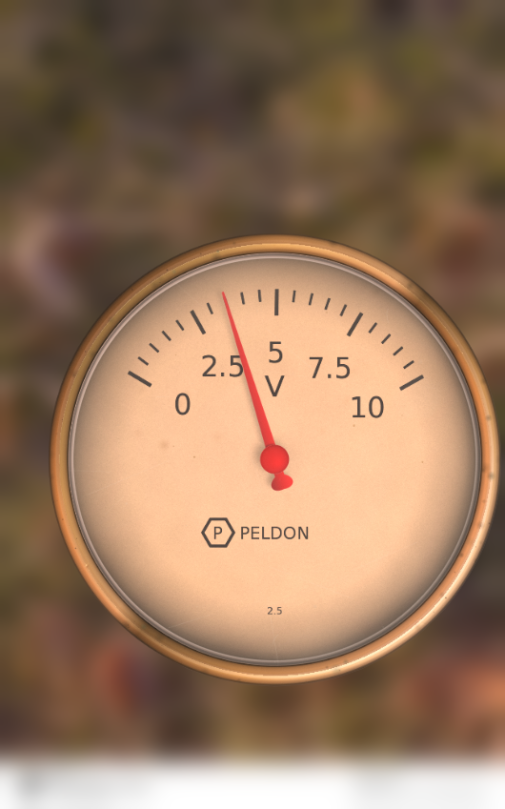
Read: 3.5 V
